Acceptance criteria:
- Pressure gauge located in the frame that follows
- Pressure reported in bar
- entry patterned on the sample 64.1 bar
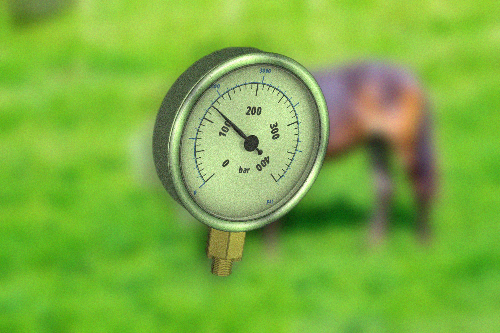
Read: 120 bar
